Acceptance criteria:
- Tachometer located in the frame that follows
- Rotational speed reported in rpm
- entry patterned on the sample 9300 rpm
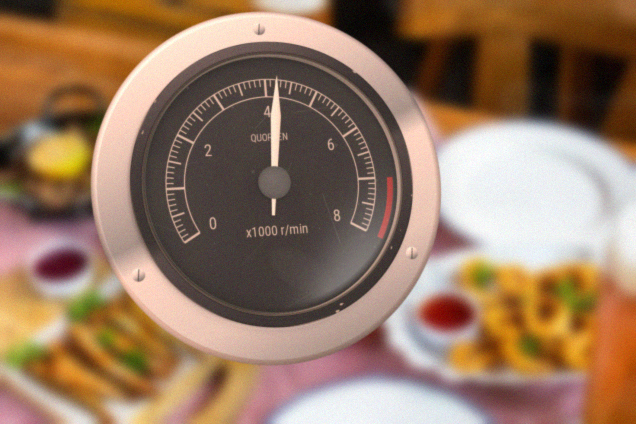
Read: 4200 rpm
